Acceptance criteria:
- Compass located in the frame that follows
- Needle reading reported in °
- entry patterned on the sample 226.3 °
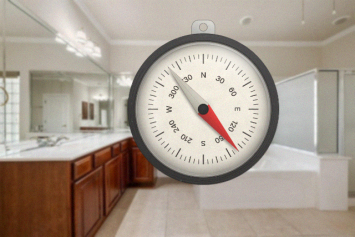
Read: 140 °
